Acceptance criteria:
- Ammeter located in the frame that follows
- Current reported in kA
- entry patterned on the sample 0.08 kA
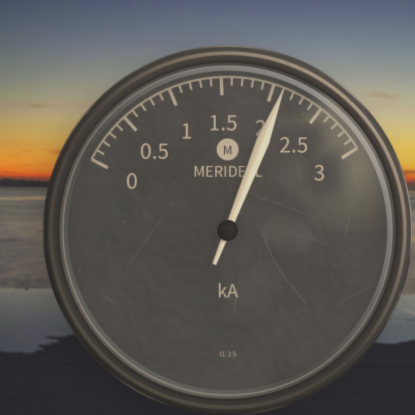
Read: 2.1 kA
